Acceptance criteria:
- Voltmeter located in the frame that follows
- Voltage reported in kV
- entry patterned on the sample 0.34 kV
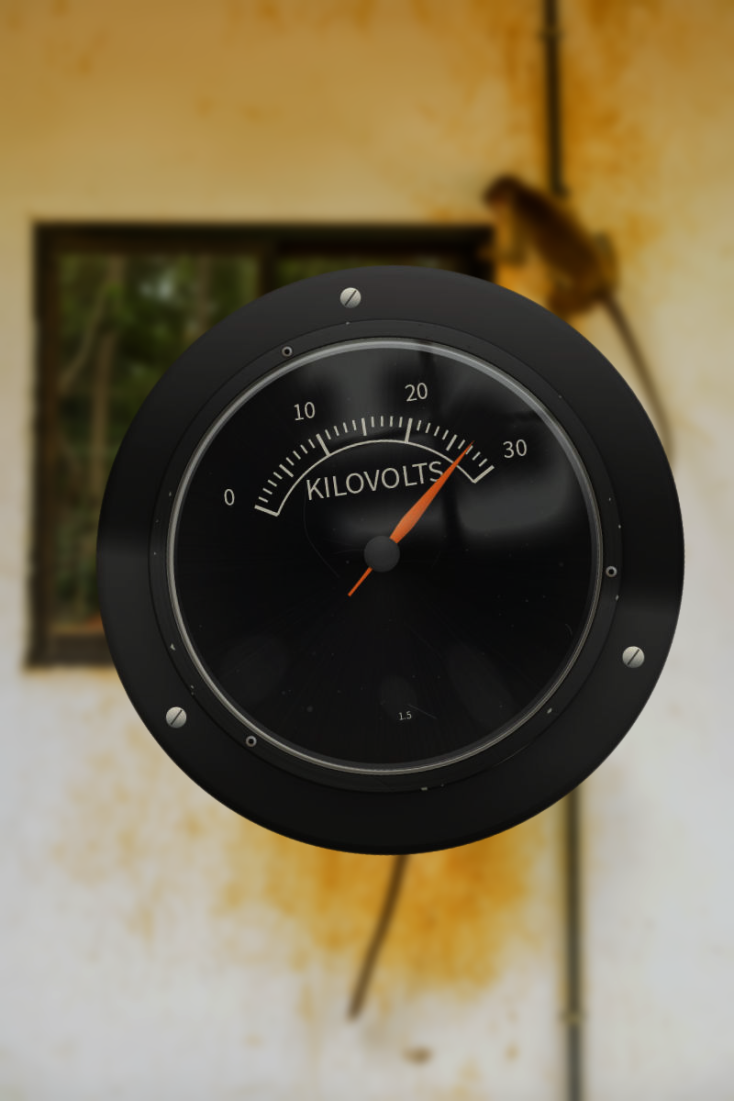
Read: 27 kV
